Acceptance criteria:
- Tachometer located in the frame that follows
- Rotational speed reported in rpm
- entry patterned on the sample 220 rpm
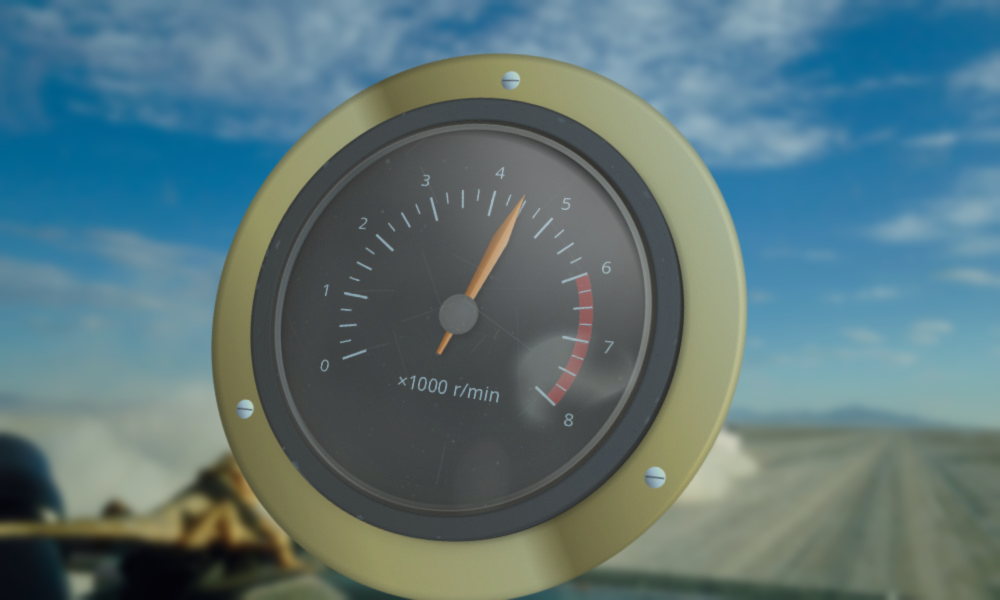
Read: 4500 rpm
